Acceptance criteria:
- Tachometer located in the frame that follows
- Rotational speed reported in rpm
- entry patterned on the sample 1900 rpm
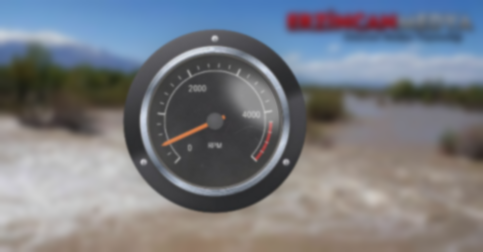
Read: 400 rpm
